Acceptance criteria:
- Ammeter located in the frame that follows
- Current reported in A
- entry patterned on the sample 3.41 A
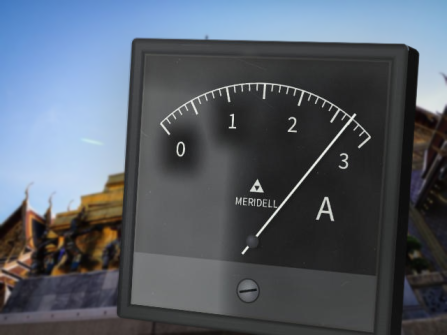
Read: 2.7 A
